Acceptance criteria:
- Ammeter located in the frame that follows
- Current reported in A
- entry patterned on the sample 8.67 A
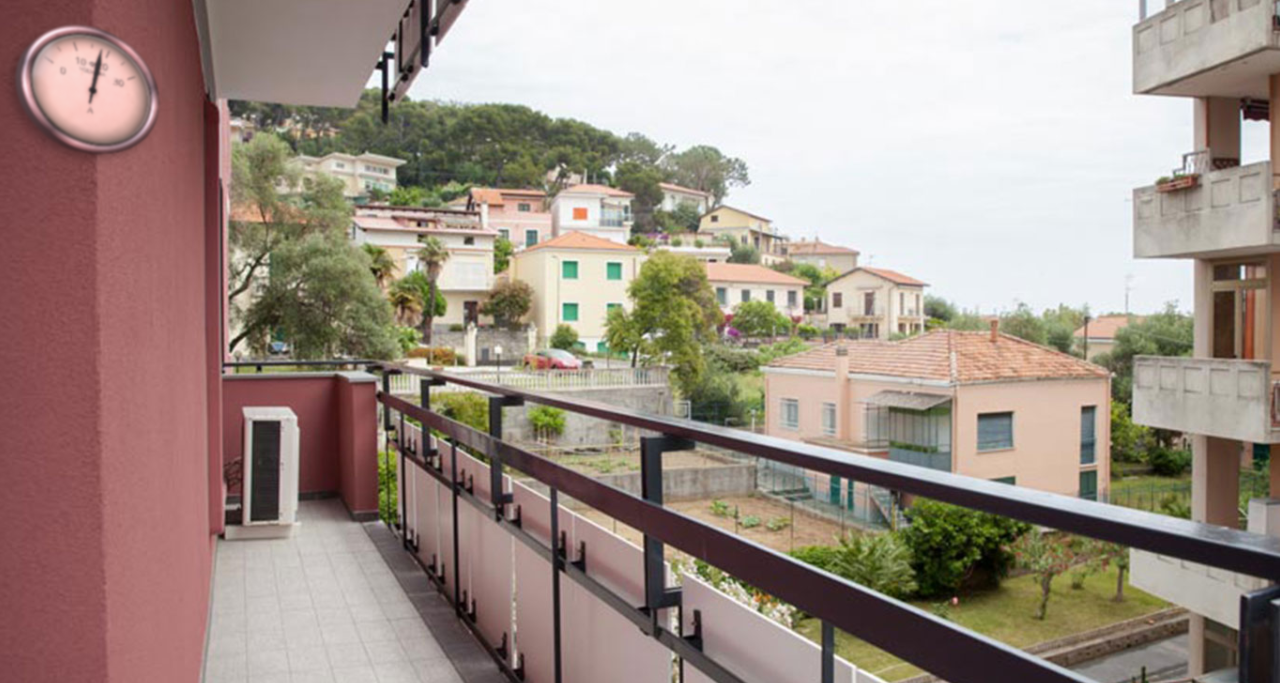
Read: 17.5 A
